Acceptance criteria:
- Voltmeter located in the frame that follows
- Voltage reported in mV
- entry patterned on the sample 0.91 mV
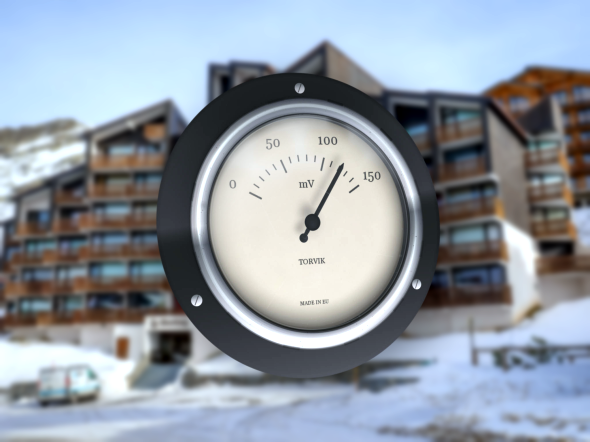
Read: 120 mV
